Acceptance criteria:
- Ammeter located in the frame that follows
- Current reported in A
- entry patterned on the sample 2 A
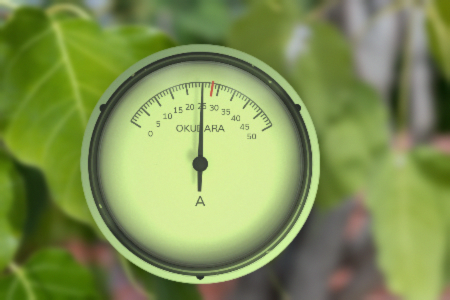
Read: 25 A
